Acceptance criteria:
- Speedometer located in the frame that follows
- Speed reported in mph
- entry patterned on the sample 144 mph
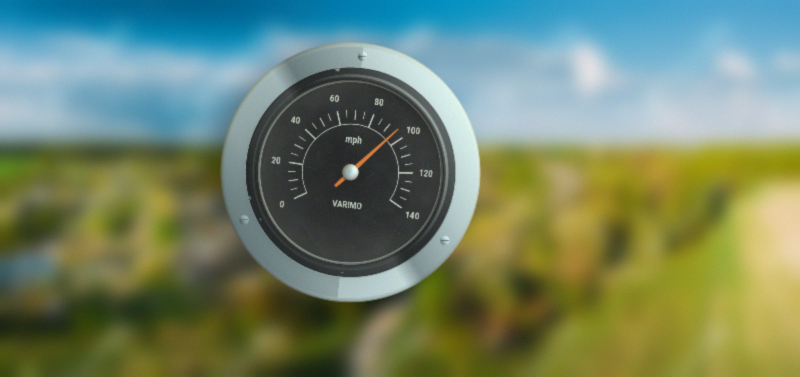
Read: 95 mph
